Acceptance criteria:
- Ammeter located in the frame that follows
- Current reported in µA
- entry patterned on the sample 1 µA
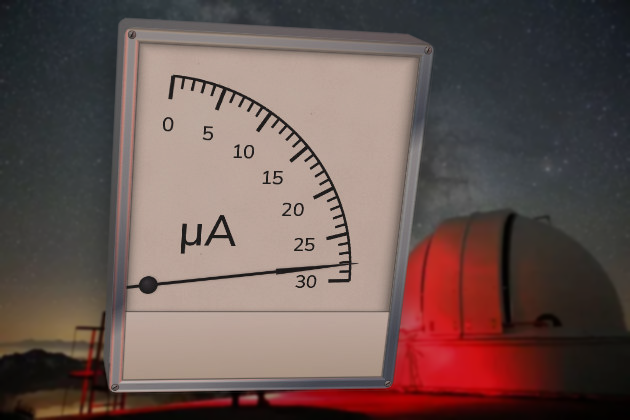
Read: 28 µA
